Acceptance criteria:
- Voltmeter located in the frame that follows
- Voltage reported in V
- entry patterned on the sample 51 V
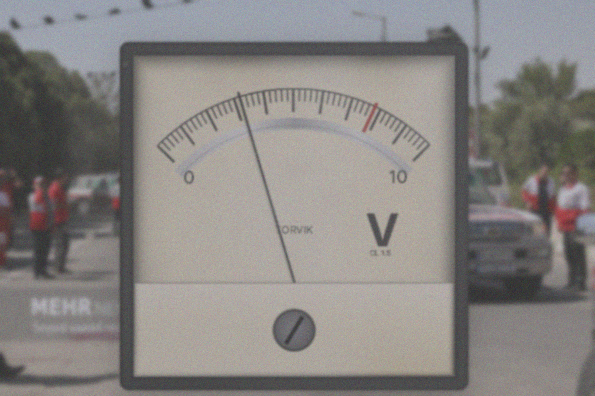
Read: 3.2 V
